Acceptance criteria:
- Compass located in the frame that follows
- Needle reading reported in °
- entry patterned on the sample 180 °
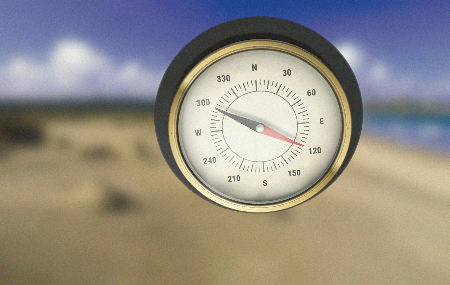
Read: 120 °
